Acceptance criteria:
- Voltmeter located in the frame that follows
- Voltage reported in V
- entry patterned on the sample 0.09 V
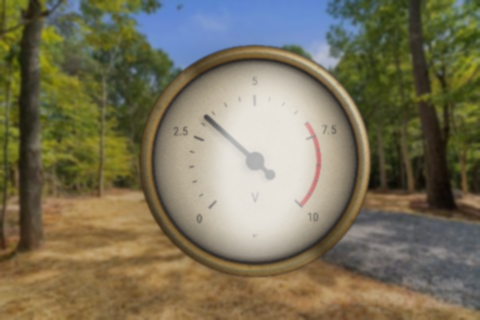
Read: 3.25 V
